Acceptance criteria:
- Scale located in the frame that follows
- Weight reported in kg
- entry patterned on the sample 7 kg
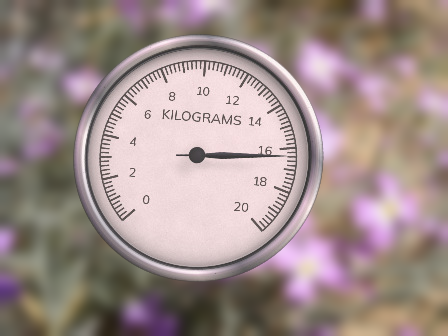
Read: 16.4 kg
